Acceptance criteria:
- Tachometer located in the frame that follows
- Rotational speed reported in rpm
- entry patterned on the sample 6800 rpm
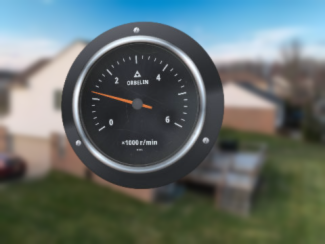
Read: 1200 rpm
